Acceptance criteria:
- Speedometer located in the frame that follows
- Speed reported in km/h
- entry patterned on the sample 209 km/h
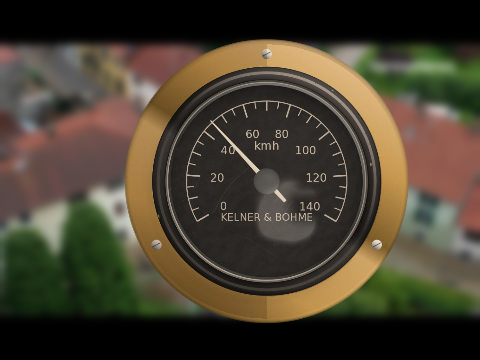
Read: 45 km/h
